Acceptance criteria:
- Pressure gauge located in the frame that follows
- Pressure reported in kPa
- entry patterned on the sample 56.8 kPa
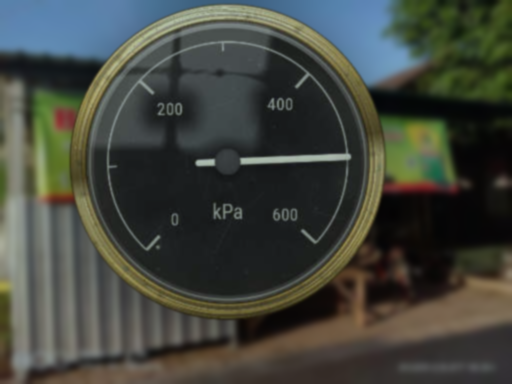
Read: 500 kPa
